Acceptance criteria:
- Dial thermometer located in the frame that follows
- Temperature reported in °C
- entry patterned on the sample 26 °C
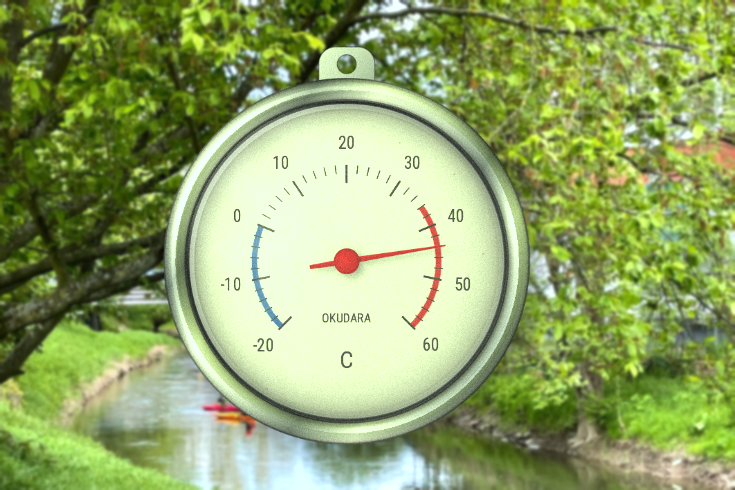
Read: 44 °C
